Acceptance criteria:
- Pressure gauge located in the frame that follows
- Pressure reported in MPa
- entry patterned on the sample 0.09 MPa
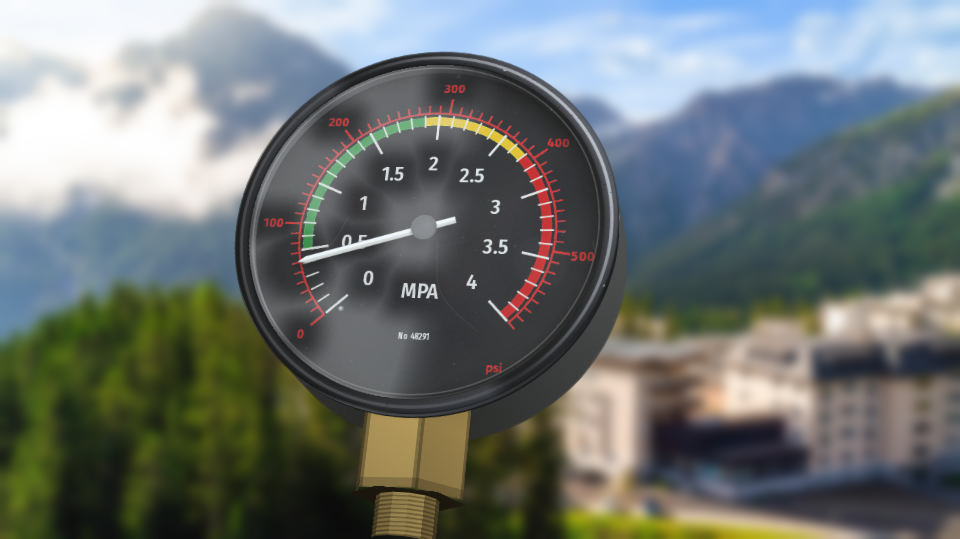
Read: 0.4 MPa
